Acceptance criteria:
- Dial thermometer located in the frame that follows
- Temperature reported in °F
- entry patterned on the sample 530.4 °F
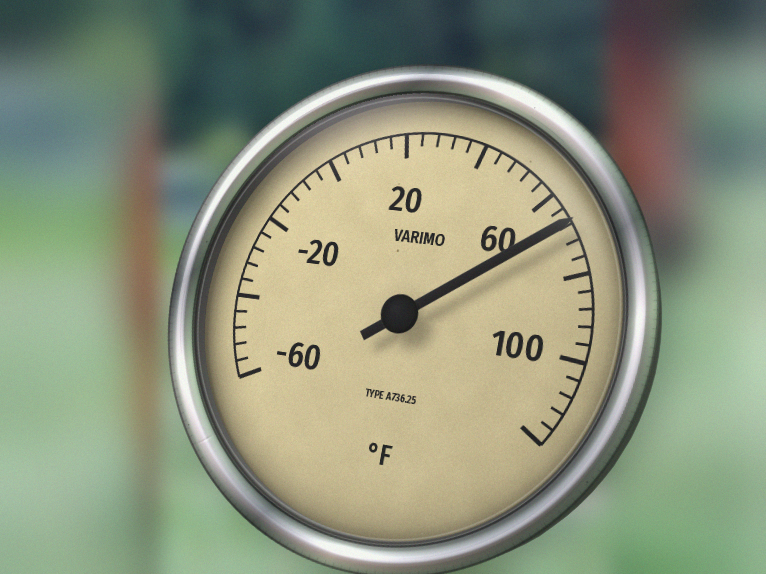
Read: 68 °F
